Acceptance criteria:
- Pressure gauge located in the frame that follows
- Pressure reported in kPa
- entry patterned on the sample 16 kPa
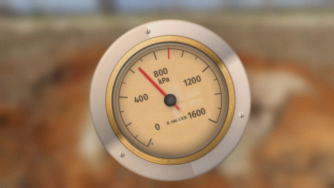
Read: 650 kPa
